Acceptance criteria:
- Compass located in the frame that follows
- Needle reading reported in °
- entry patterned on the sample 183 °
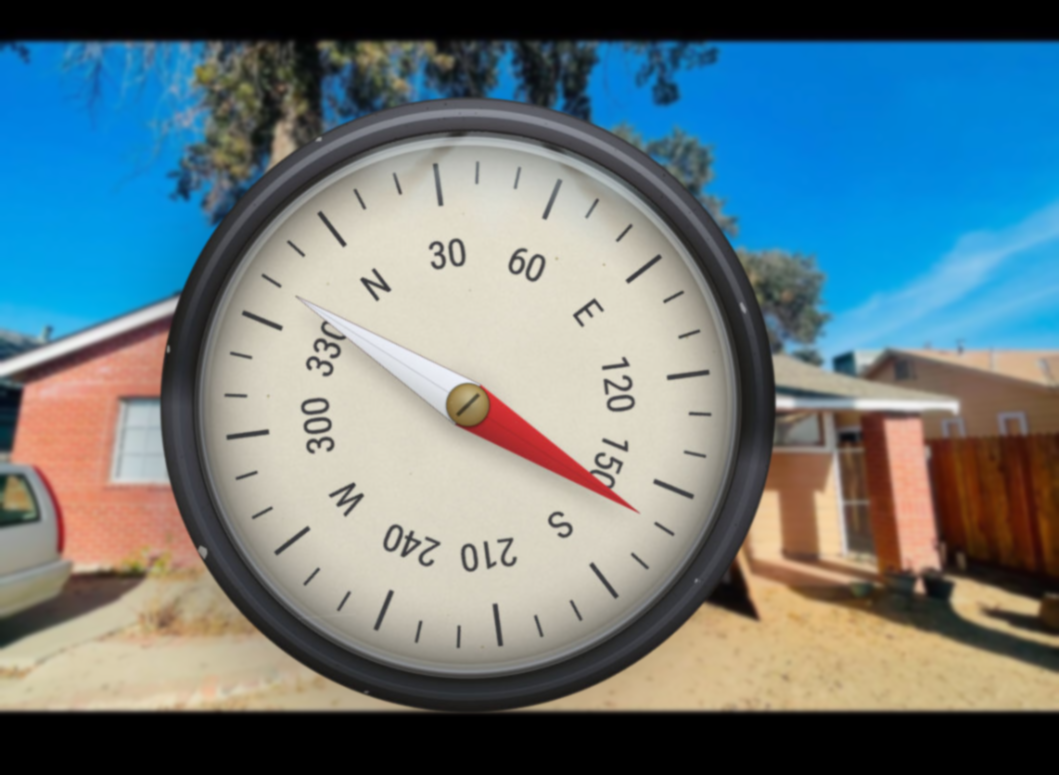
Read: 160 °
